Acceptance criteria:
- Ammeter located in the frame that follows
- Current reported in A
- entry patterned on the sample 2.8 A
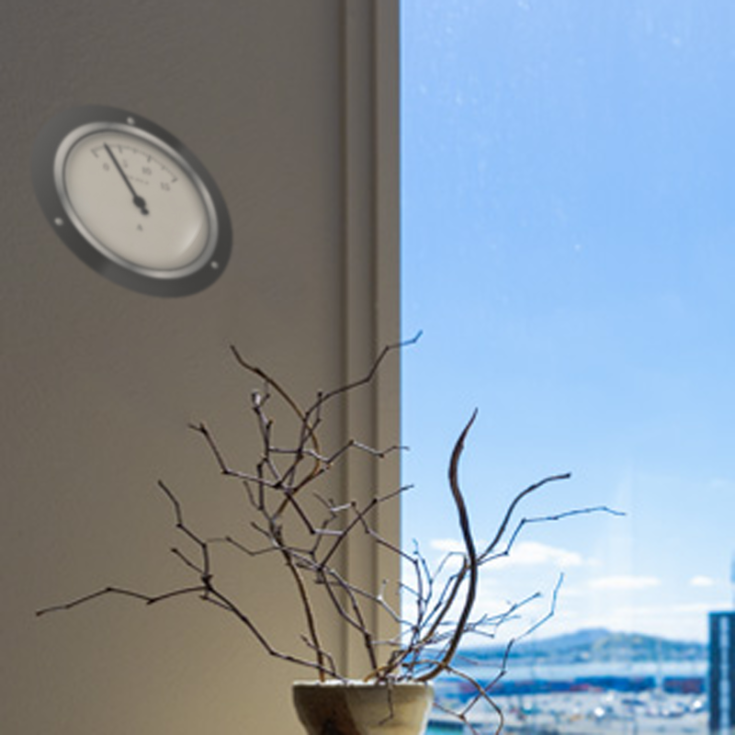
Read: 2.5 A
